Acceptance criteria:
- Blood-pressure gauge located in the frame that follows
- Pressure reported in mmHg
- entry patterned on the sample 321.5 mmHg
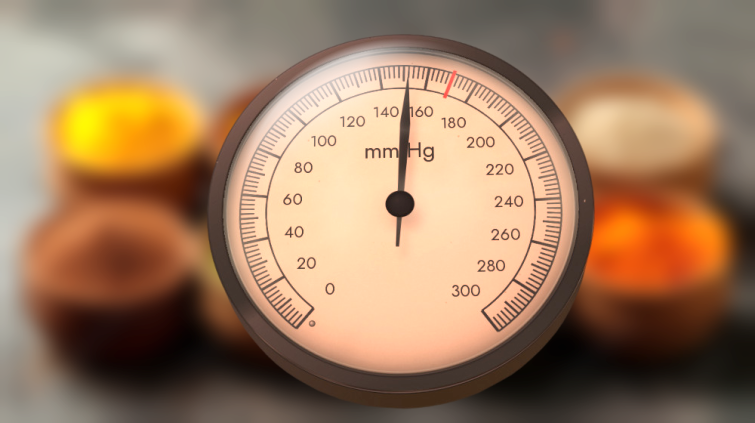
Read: 152 mmHg
